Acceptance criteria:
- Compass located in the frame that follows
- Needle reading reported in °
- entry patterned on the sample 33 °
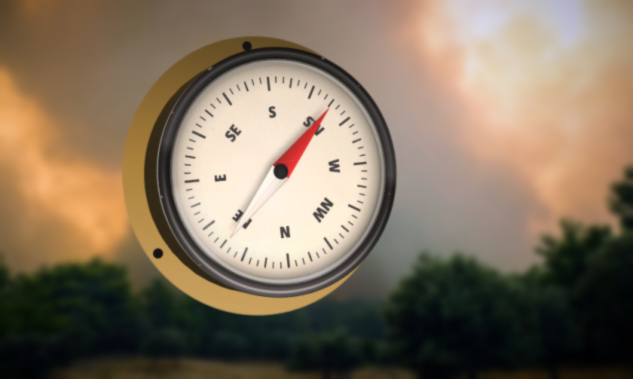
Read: 225 °
